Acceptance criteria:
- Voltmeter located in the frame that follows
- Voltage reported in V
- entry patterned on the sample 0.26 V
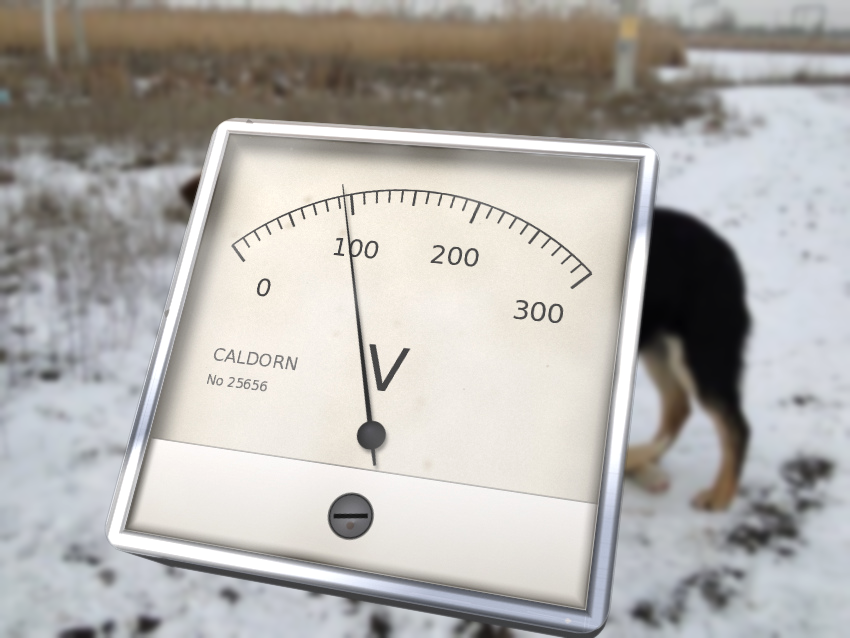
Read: 95 V
